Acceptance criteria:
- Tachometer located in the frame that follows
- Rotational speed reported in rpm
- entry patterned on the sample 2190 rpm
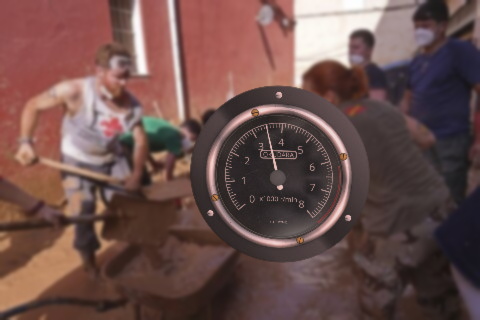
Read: 3500 rpm
